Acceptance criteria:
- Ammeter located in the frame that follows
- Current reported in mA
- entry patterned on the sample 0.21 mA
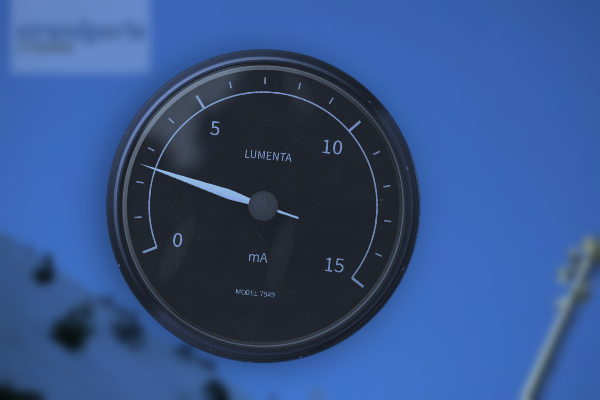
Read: 2.5 mA
